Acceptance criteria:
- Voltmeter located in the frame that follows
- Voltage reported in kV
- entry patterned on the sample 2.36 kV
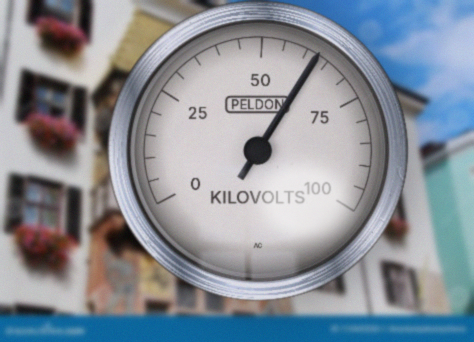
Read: 62.5 kV
